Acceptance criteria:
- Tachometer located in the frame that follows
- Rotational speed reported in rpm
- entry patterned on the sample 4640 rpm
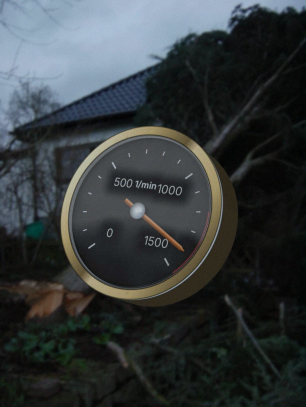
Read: 1400 rpm
